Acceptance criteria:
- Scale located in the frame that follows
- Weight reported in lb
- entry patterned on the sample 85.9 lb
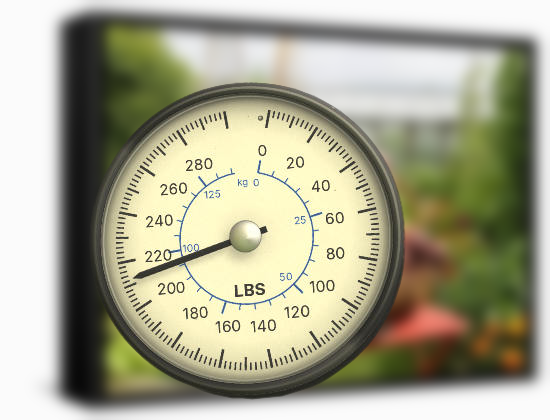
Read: 212 lb
